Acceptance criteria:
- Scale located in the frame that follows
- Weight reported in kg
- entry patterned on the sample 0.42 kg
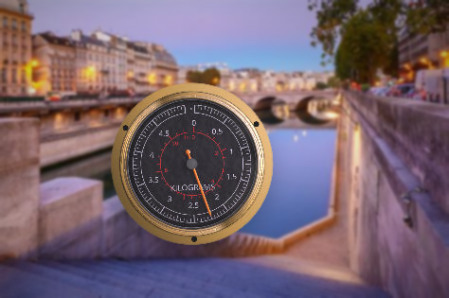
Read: 2.25 kg
